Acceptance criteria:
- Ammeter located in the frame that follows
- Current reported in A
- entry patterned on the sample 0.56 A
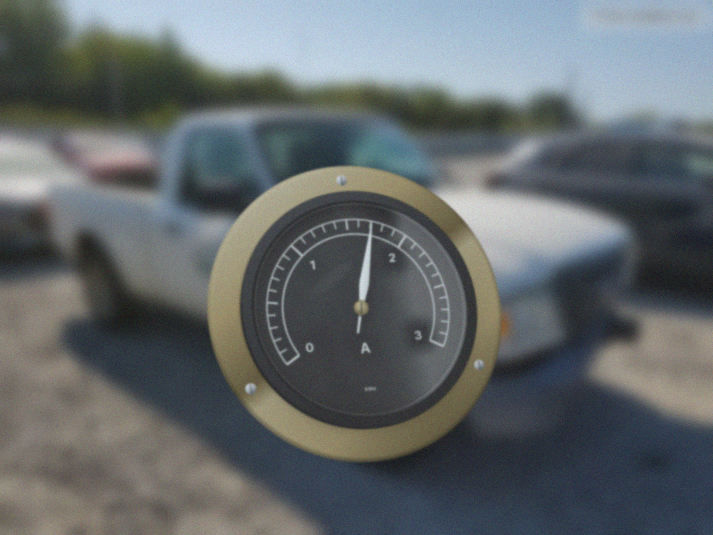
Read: 1.7 A
